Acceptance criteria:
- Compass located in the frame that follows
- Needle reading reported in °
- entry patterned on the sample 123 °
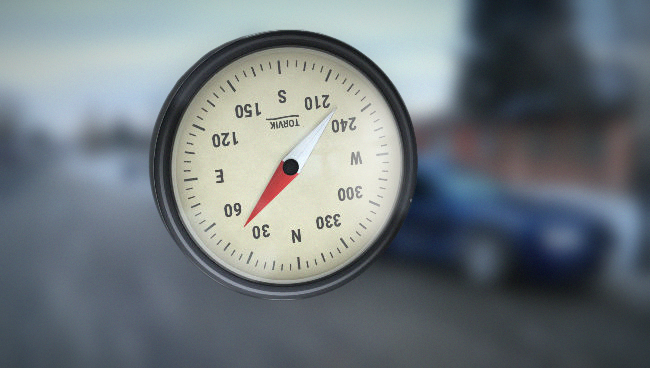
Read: 45 °
